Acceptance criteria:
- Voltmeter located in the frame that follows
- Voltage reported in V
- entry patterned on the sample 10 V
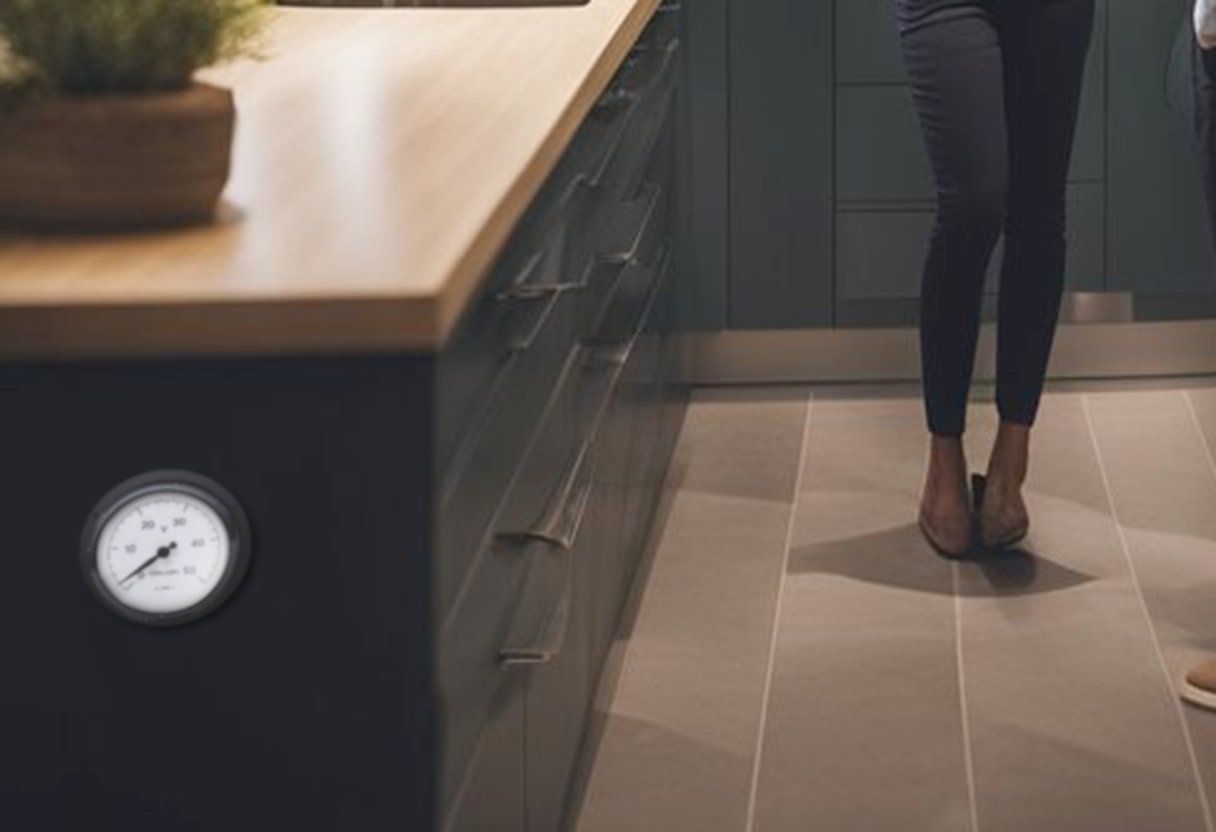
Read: 2 V
